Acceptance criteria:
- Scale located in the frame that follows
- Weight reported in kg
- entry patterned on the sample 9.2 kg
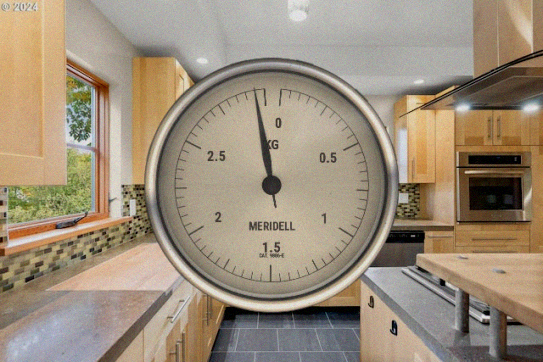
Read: 2.95 kg
